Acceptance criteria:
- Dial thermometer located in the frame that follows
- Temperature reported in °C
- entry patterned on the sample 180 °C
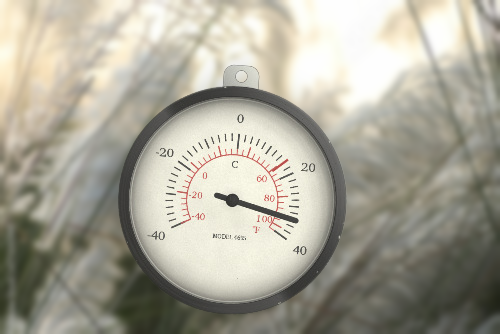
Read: 34 °C
